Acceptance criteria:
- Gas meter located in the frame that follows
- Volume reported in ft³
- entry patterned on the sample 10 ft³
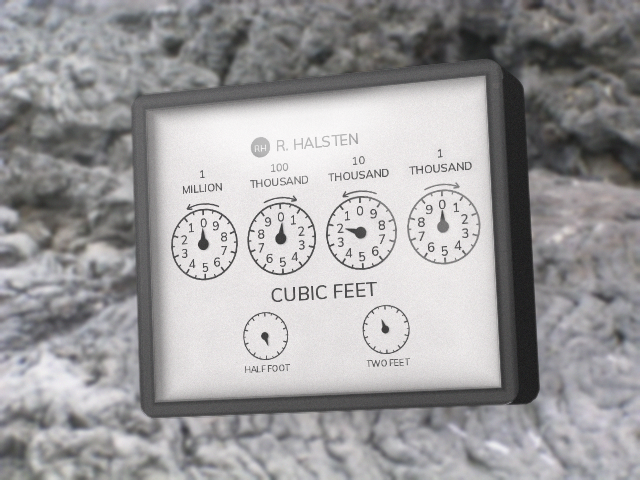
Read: 2000 ft³
